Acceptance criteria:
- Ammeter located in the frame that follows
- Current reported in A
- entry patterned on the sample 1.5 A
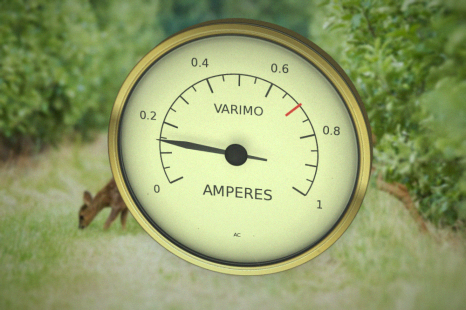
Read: 0.15 A
